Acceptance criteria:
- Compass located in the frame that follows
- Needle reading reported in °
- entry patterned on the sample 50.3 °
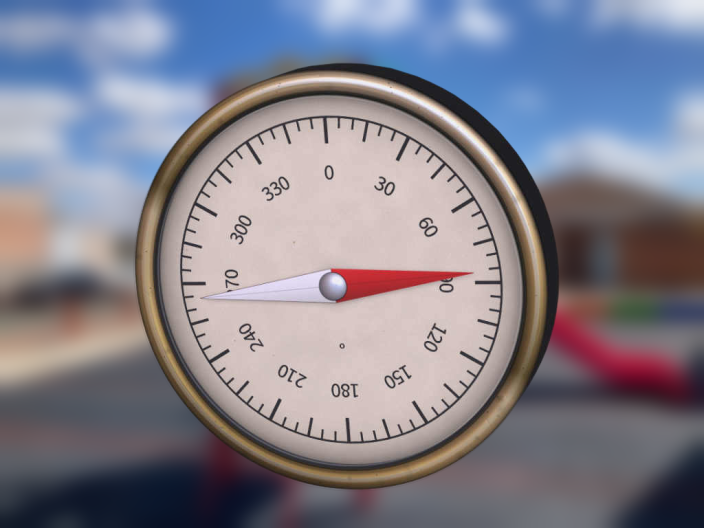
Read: 85 °
